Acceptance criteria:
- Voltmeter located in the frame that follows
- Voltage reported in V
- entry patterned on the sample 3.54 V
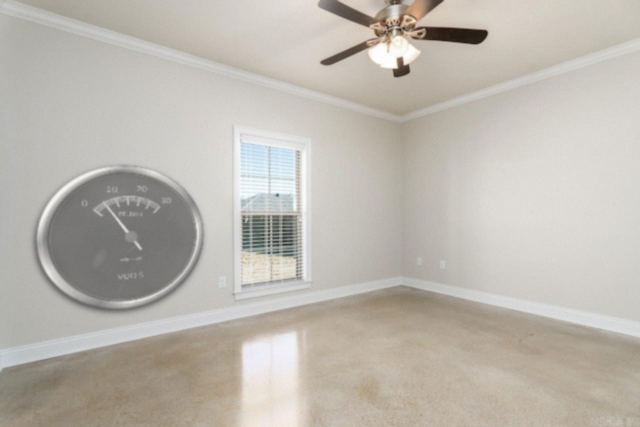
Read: 5 V
